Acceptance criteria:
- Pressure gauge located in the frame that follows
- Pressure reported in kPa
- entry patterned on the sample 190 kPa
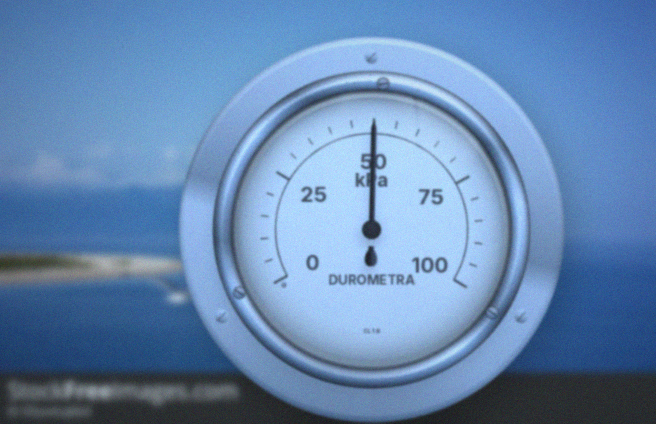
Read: 50 kPa
